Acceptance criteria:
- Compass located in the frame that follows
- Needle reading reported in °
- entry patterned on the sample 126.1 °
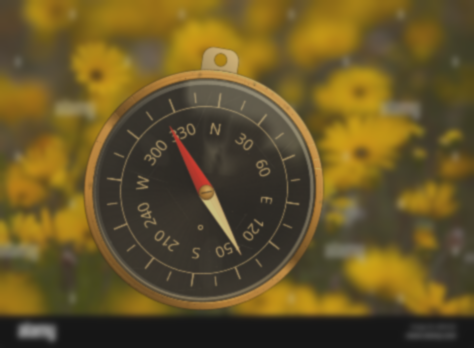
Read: 322.5 °
